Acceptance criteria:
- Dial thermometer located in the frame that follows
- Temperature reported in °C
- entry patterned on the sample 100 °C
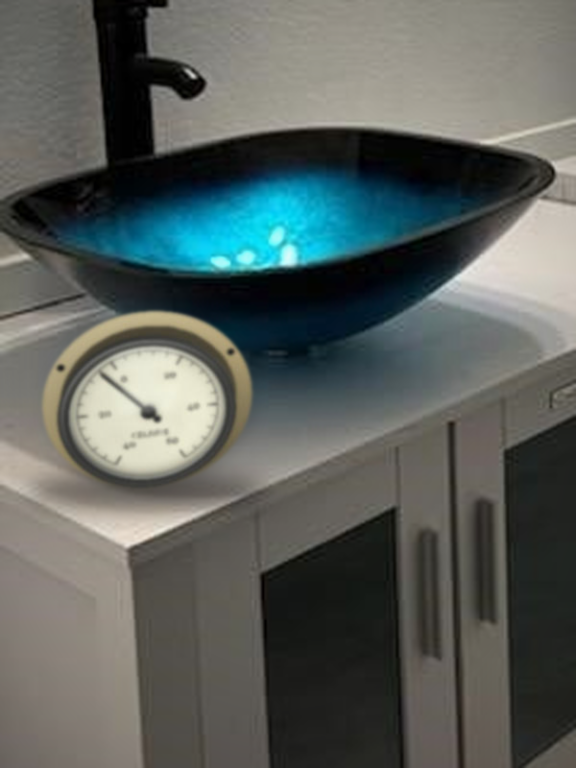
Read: -4 °C
